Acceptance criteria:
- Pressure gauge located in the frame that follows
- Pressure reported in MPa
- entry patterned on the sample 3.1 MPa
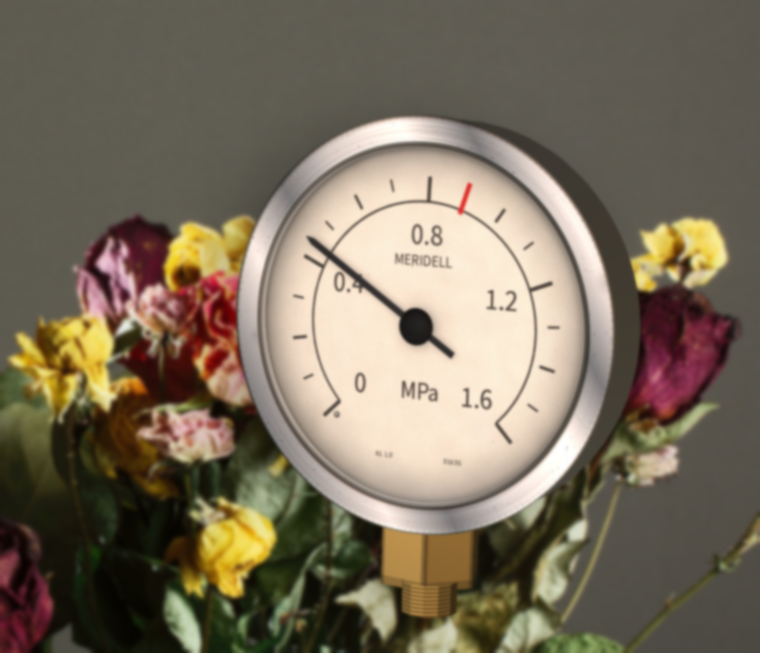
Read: 0.45 MPa
